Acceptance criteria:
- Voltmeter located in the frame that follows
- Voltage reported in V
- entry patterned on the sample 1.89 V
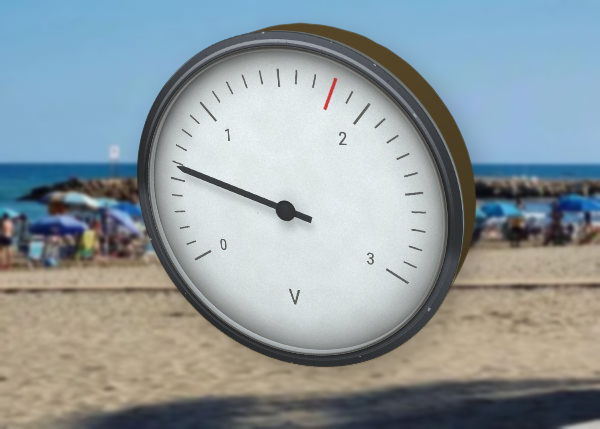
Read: 0.6 V
